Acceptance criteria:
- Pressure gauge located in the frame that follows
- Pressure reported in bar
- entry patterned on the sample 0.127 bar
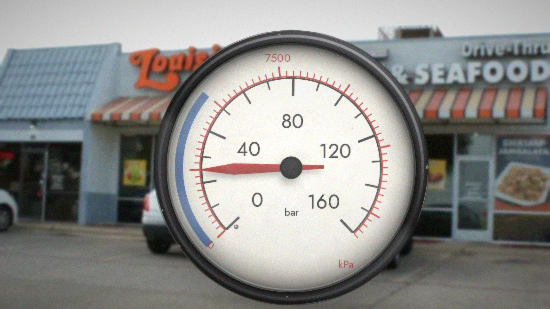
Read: 25 bar
